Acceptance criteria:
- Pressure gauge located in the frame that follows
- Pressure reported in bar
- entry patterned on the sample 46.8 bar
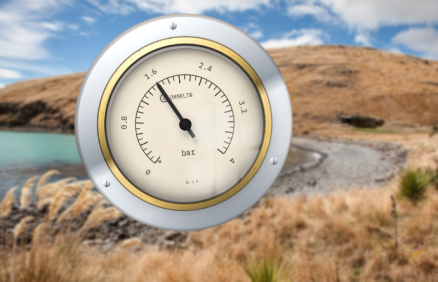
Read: 1.6 bar
